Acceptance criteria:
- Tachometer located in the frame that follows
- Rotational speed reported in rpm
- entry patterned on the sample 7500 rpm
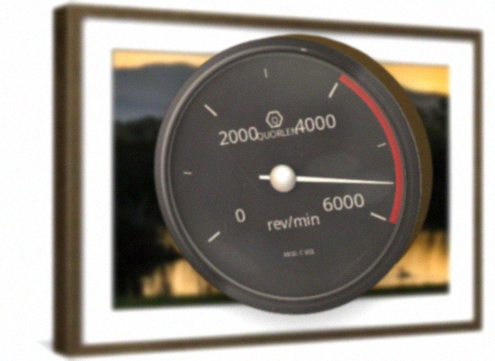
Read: 5500 rpm
